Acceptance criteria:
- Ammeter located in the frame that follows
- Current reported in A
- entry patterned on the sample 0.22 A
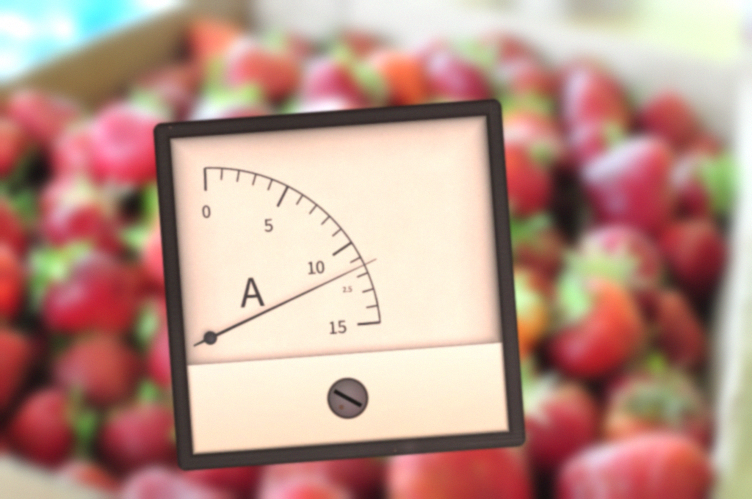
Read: 11.5 A
